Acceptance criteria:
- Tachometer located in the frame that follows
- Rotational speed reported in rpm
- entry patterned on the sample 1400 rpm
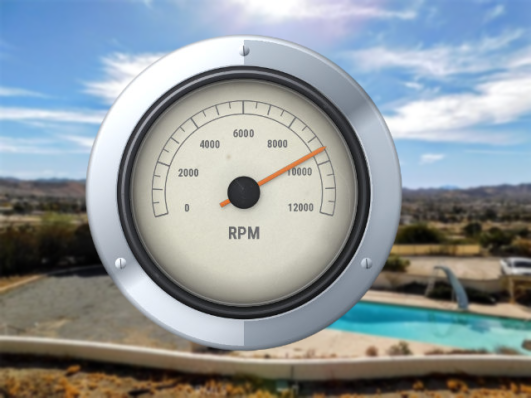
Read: 9500 rpm
